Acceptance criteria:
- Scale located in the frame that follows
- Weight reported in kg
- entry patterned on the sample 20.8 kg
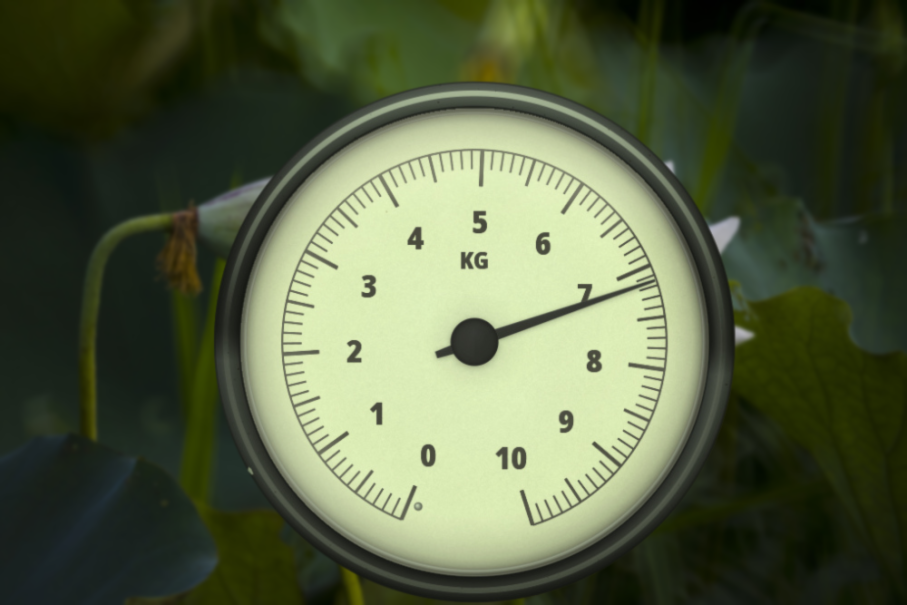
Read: 7.15 kg
